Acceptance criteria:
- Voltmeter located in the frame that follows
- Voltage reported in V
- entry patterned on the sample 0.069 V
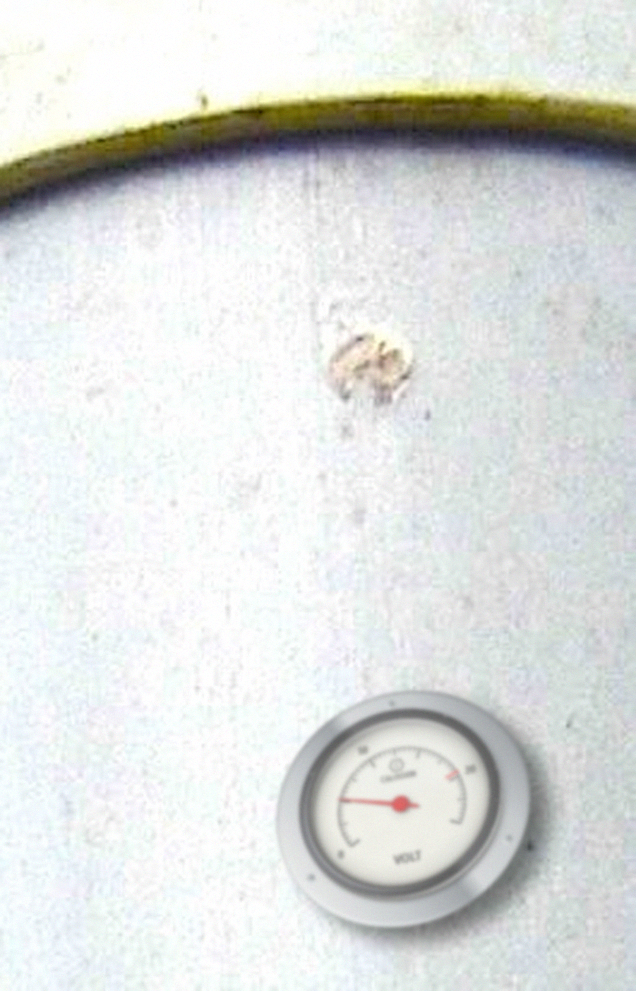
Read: 5 V
